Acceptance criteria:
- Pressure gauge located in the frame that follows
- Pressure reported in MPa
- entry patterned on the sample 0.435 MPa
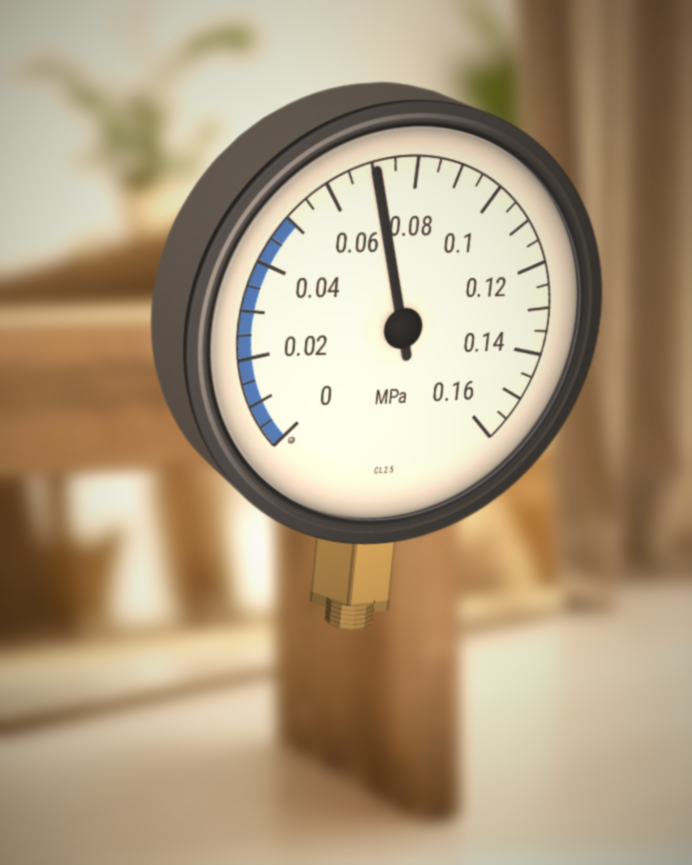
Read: 0.07 MPa
